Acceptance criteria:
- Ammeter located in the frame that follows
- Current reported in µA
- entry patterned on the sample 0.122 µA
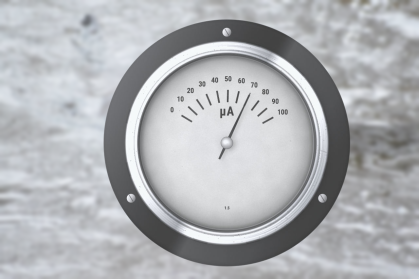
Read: 70 µA
